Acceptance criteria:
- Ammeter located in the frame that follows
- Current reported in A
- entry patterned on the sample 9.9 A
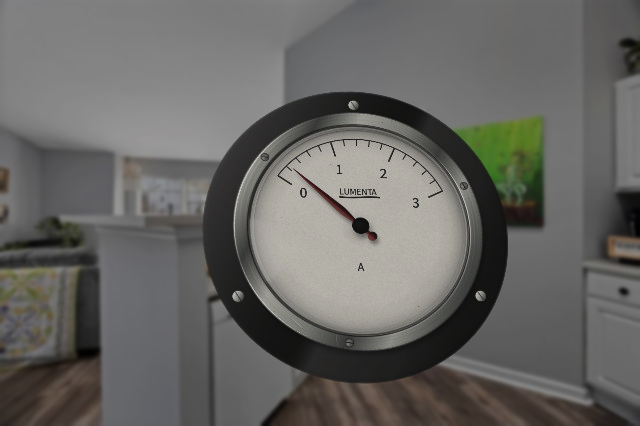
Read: 0.2 A
